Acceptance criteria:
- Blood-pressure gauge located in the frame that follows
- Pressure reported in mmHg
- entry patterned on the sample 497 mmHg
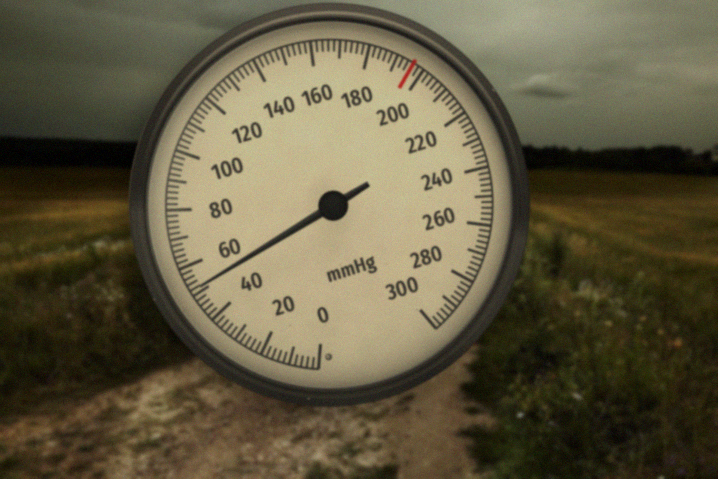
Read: 52 mmHg
